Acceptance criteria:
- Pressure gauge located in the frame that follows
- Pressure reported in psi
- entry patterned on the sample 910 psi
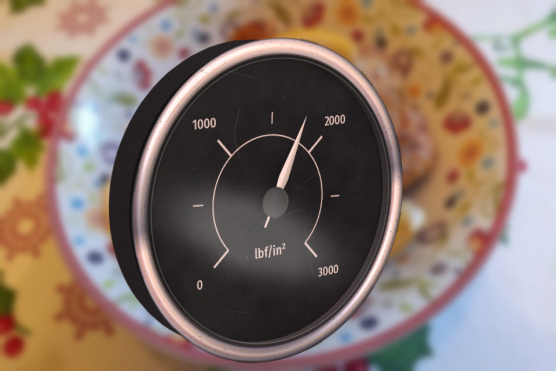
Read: 1750 psi
